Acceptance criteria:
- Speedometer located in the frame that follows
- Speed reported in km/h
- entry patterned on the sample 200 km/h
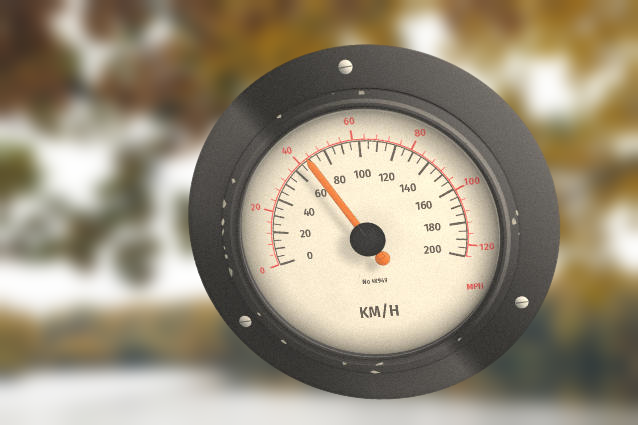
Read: 70 km/h
